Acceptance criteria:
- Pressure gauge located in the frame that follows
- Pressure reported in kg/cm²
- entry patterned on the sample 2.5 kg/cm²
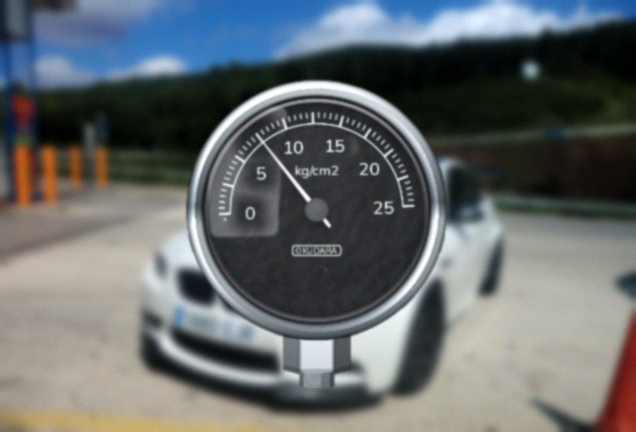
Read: 7.5 kg/cm²
